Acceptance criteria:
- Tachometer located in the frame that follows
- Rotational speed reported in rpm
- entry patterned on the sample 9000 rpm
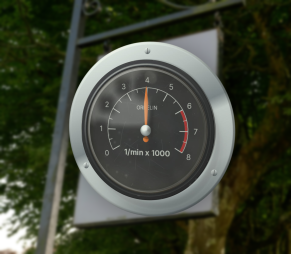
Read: 4000 rpm
